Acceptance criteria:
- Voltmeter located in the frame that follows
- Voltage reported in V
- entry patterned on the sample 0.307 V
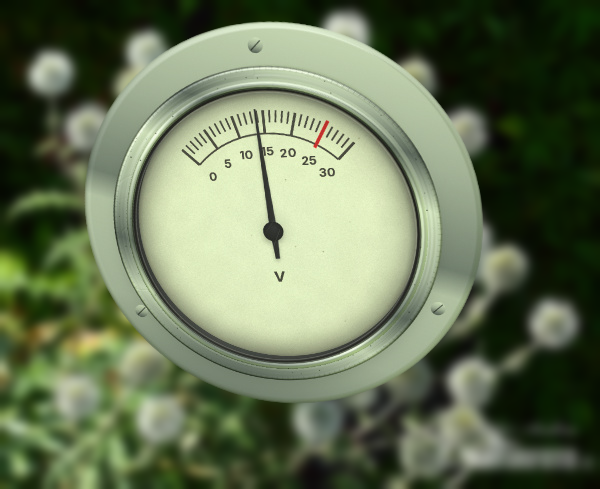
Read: 14 V
